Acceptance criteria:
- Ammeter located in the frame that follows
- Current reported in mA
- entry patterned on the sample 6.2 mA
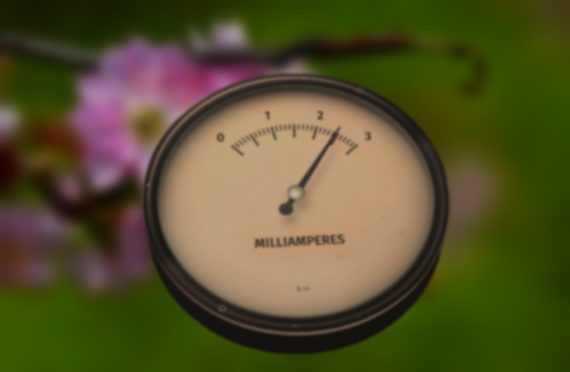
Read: 2.5 mA
